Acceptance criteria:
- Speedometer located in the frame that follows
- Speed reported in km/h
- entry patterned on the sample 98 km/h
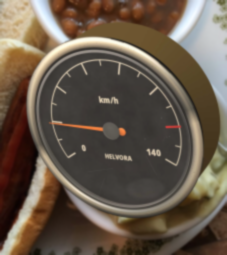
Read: 20 km/h
